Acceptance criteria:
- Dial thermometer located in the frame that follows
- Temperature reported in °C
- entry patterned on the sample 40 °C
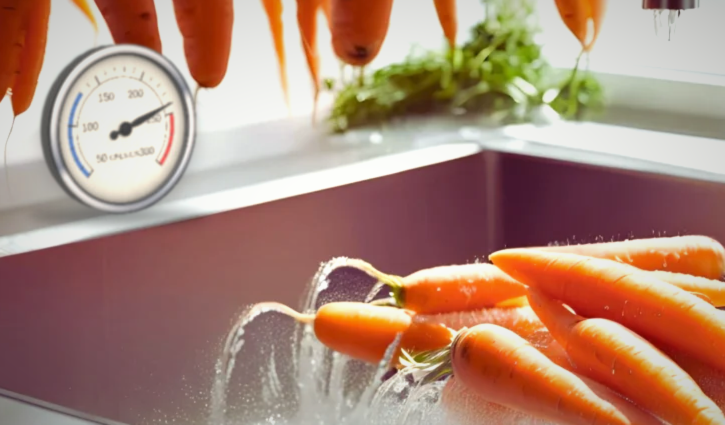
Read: 240 °C
